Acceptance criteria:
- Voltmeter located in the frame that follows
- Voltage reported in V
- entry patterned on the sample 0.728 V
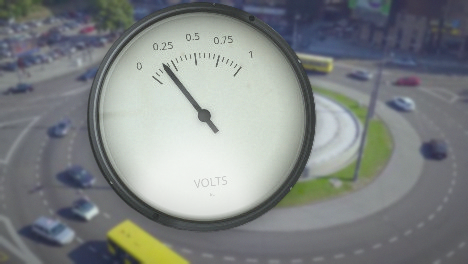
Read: 0.15 V
